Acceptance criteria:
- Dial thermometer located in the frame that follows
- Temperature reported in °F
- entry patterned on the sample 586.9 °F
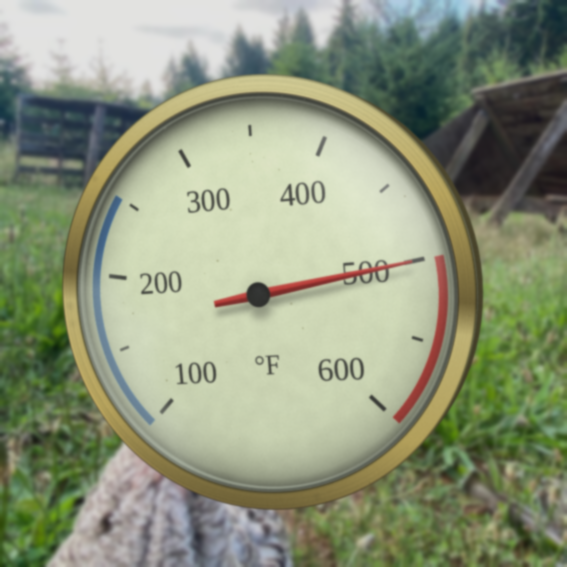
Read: 500 °F
